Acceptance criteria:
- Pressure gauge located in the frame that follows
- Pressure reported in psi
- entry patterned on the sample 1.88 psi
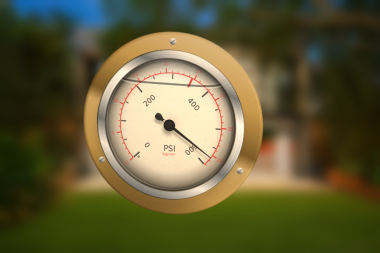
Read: 575 psi
